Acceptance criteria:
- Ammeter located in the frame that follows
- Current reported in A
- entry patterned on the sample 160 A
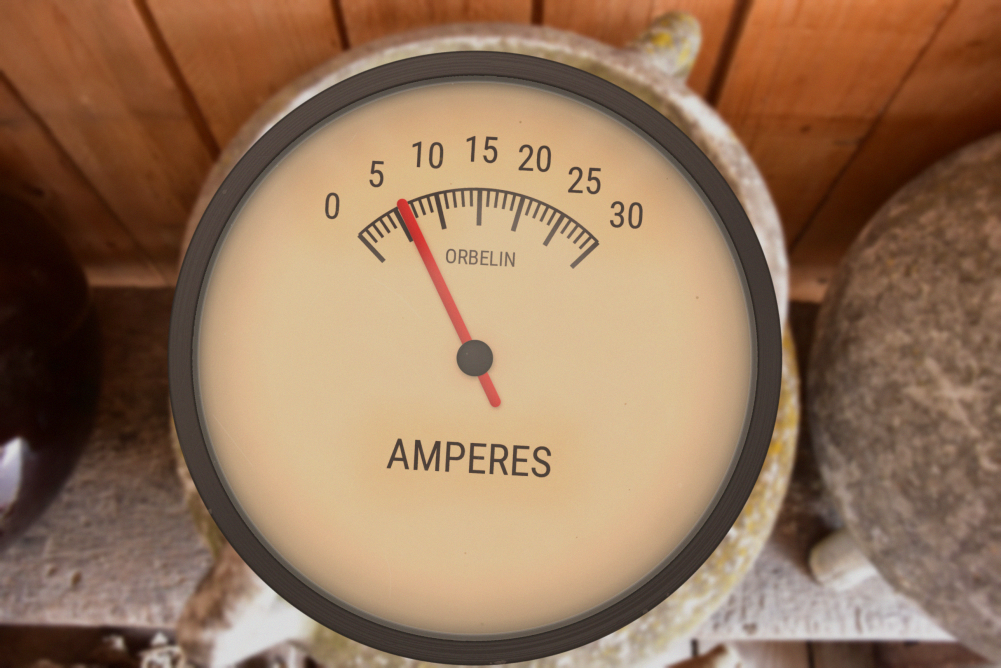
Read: 6 A
